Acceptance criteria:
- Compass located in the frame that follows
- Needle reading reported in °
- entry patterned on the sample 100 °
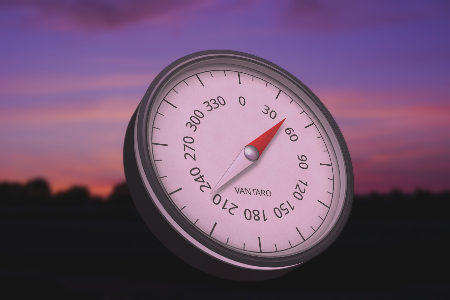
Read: 45 °
